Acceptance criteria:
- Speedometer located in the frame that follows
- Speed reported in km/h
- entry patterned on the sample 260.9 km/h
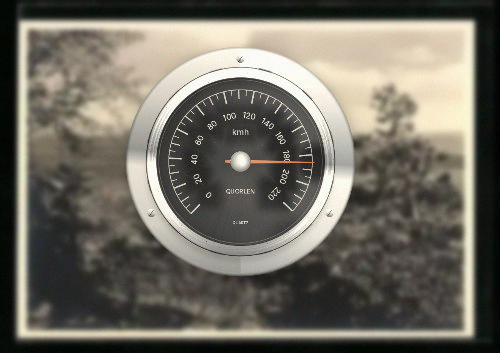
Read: 185 km/h
